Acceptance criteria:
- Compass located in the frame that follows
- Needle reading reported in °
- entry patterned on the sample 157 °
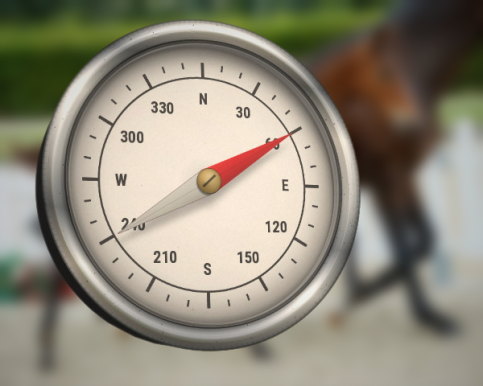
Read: 60 °
